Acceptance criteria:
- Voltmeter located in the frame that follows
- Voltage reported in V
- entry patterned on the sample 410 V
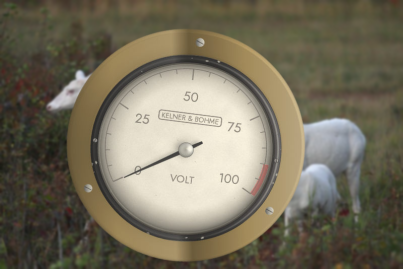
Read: 0 V
